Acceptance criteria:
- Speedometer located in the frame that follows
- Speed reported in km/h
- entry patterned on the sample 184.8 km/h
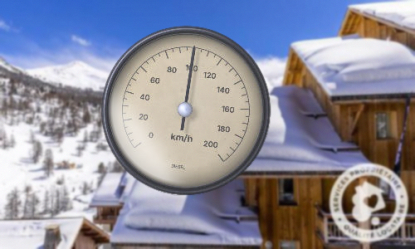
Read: 100 km/h
